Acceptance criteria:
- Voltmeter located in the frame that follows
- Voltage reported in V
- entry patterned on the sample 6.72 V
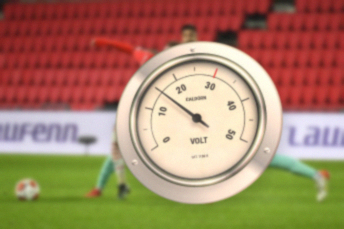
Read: 15 V
